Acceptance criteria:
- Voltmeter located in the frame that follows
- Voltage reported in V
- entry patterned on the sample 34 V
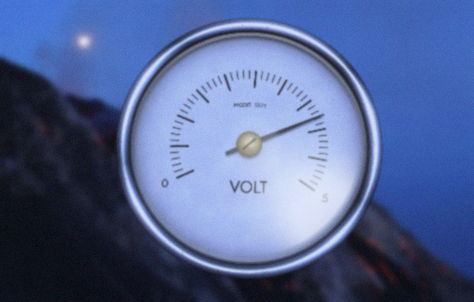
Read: 3.8 V
